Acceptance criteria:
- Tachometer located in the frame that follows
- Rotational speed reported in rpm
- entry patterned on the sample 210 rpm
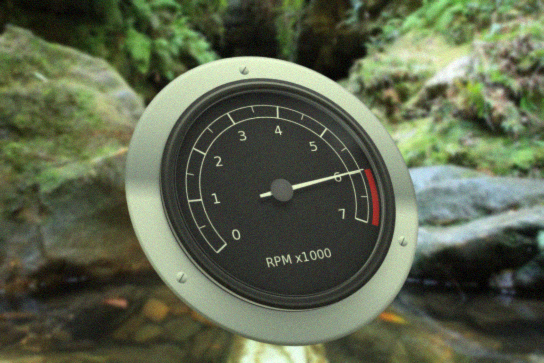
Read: 6000 rpm
